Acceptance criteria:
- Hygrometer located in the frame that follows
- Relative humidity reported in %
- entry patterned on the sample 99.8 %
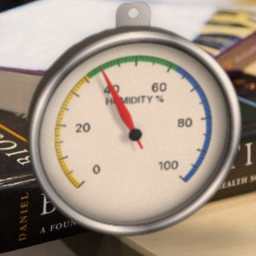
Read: 40 %
